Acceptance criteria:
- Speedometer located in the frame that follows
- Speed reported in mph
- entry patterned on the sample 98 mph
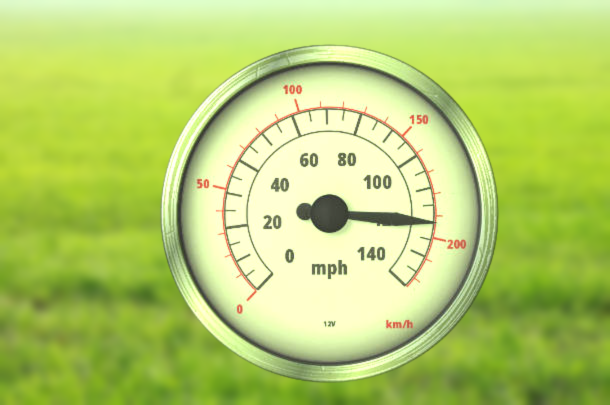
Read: 120 mph
